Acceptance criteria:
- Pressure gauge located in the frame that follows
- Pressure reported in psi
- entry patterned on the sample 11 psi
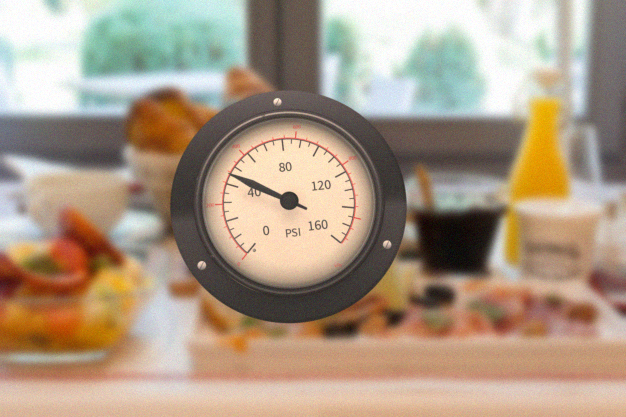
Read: 45 psi
